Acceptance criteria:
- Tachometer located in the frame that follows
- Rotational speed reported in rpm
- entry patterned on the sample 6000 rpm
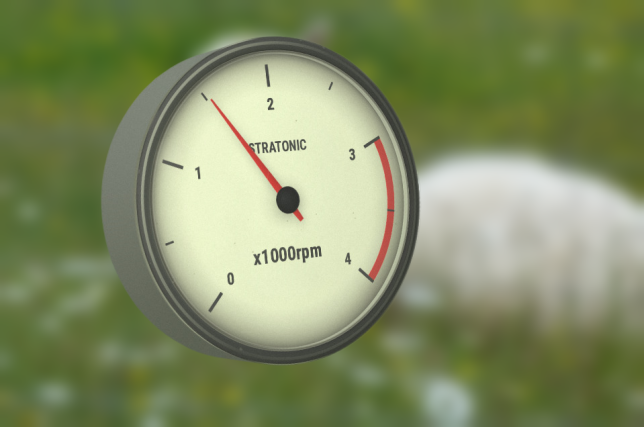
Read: 1500 rpm
